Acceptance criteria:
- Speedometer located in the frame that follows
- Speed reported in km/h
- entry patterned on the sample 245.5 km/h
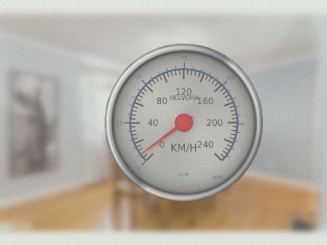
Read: 8 km/h
